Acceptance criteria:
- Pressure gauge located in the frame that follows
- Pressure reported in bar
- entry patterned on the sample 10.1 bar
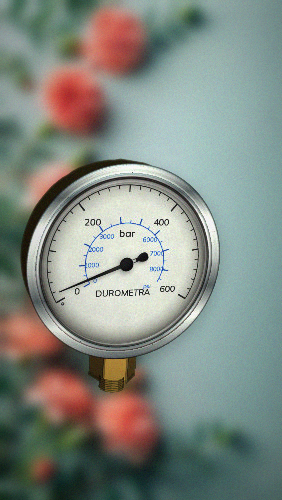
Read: 20 bar
